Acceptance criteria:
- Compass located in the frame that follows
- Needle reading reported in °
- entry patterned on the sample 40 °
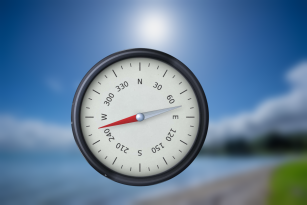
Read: 255 °
